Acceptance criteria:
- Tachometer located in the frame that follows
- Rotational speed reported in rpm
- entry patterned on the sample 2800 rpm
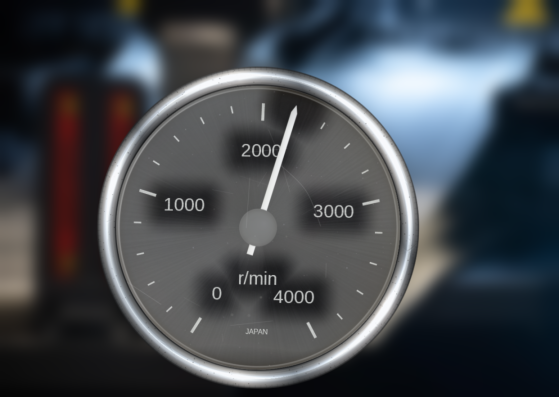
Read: 2200 rpm
